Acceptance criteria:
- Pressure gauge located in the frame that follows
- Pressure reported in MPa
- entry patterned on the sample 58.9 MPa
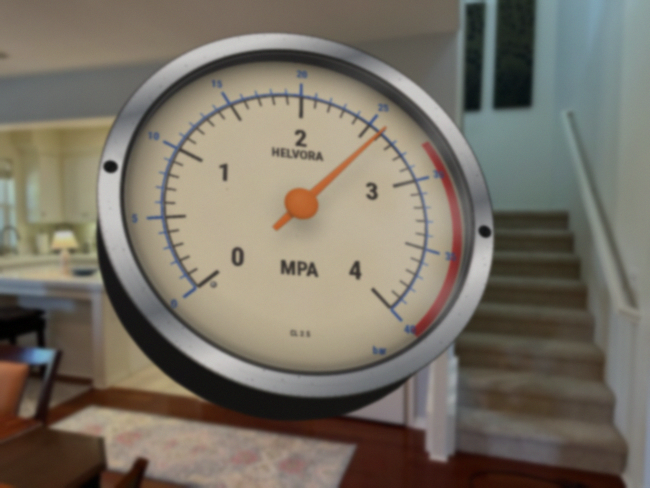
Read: 2.6 MPa
